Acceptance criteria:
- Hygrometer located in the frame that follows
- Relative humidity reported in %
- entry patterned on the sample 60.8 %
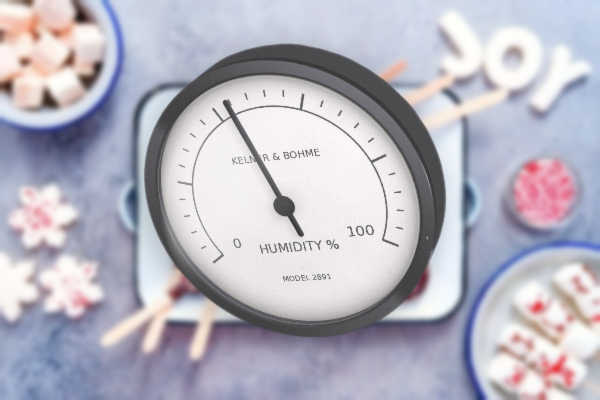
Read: 44 %
